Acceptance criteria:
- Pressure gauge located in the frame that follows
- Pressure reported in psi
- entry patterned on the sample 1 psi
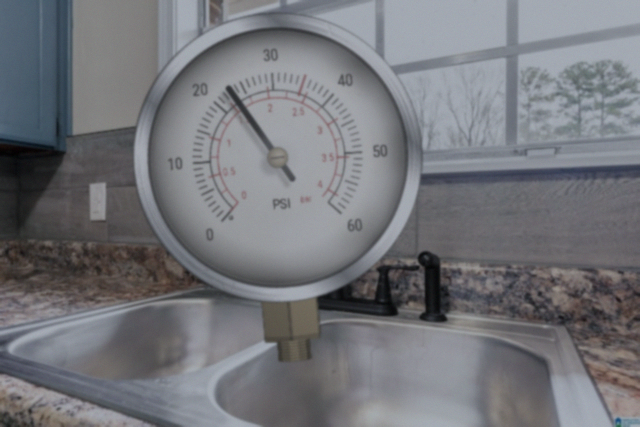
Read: 23 psi
